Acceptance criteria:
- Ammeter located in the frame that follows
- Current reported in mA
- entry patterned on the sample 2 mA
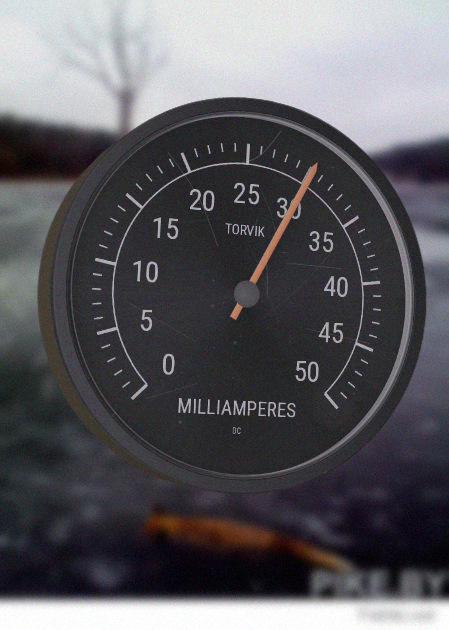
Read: 30 mA
